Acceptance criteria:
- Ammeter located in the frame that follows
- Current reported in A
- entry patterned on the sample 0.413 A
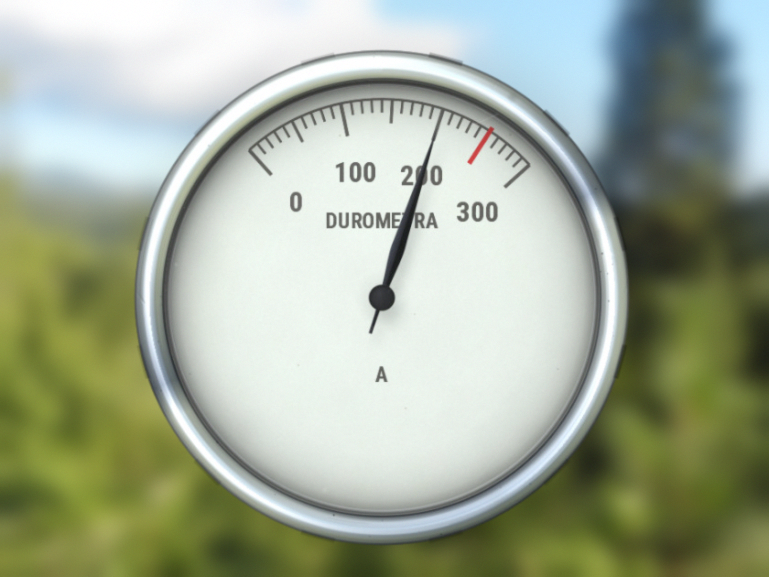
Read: 200 A
